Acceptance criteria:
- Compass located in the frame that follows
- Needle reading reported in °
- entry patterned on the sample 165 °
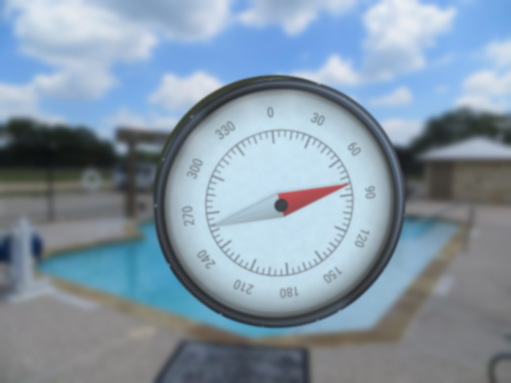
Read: 80 °
